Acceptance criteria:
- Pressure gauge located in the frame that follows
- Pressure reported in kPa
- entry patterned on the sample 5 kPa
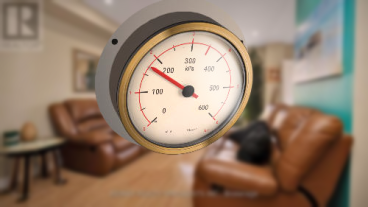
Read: 175 kPa
